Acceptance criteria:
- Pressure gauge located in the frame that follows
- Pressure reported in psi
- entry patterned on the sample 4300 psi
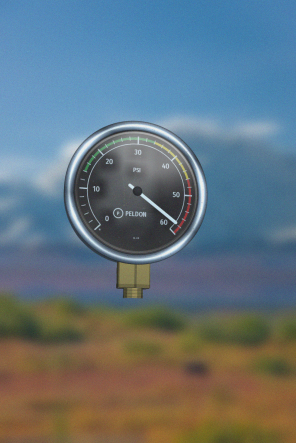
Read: 58 psi
